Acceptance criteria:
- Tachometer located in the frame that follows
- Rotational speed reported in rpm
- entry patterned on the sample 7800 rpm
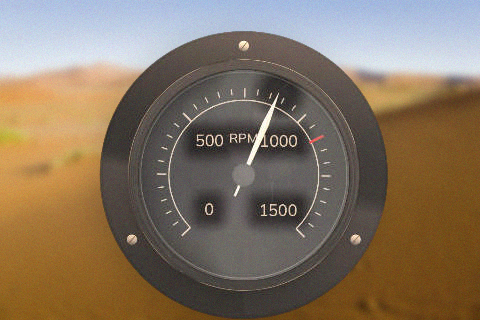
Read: 875 rpm
